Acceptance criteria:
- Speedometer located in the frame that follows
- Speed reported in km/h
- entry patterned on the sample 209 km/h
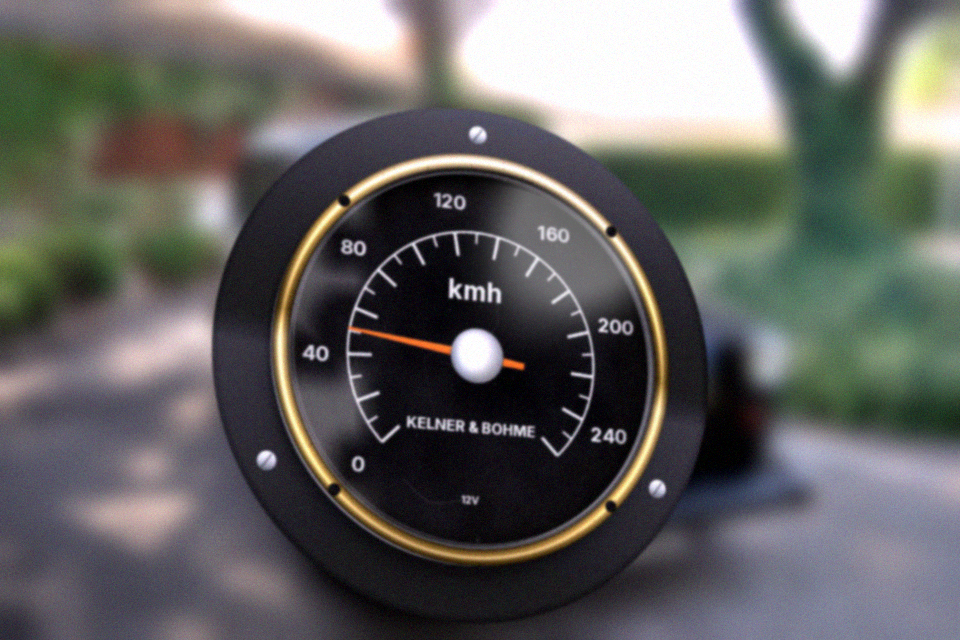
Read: 50 km/h
